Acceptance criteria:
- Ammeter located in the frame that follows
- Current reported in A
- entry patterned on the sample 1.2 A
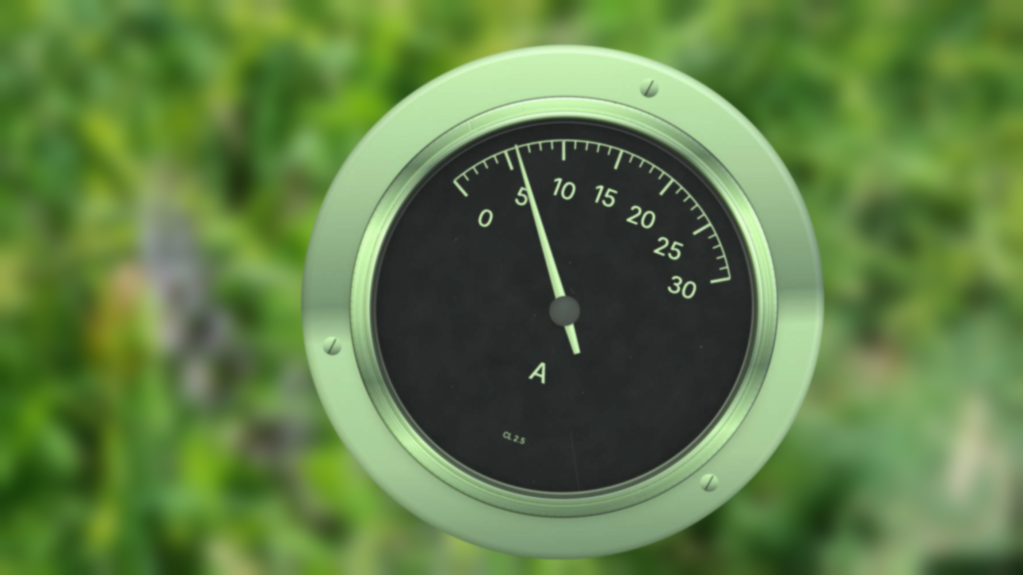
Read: 6 A
